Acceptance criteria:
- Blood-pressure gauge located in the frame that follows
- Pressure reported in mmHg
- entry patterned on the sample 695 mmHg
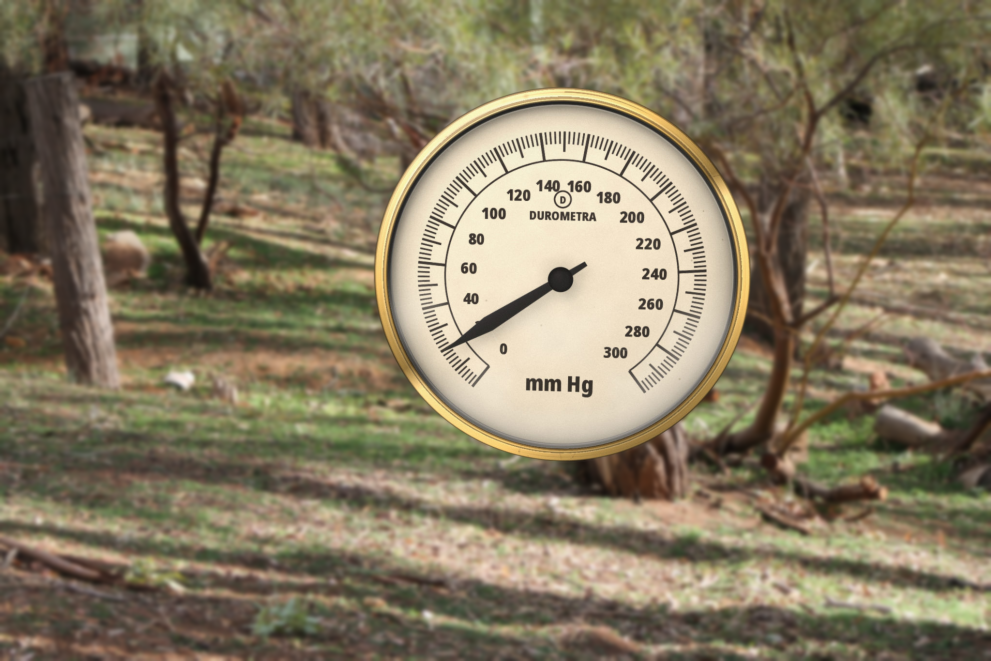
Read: 20 mmHg
